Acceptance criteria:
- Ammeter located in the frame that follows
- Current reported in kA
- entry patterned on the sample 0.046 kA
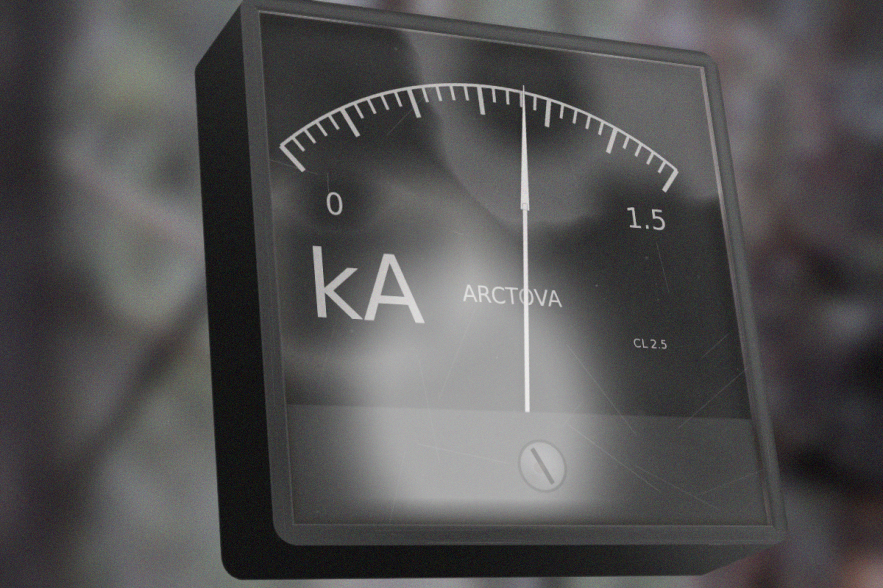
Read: 0.9 kA
